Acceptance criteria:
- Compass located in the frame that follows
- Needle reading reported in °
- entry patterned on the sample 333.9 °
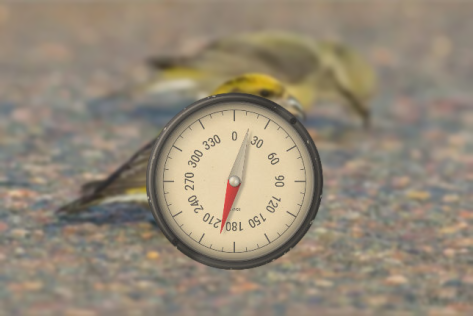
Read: 195 °
